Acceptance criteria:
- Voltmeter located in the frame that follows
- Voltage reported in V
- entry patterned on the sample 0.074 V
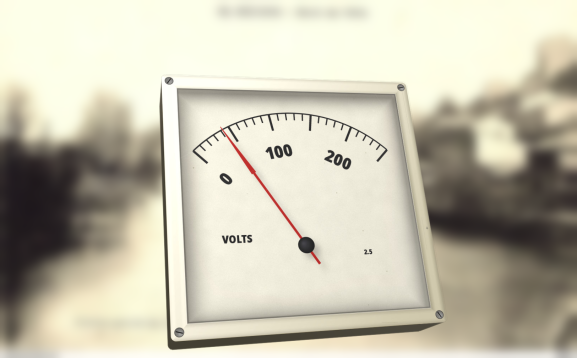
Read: 40 V
